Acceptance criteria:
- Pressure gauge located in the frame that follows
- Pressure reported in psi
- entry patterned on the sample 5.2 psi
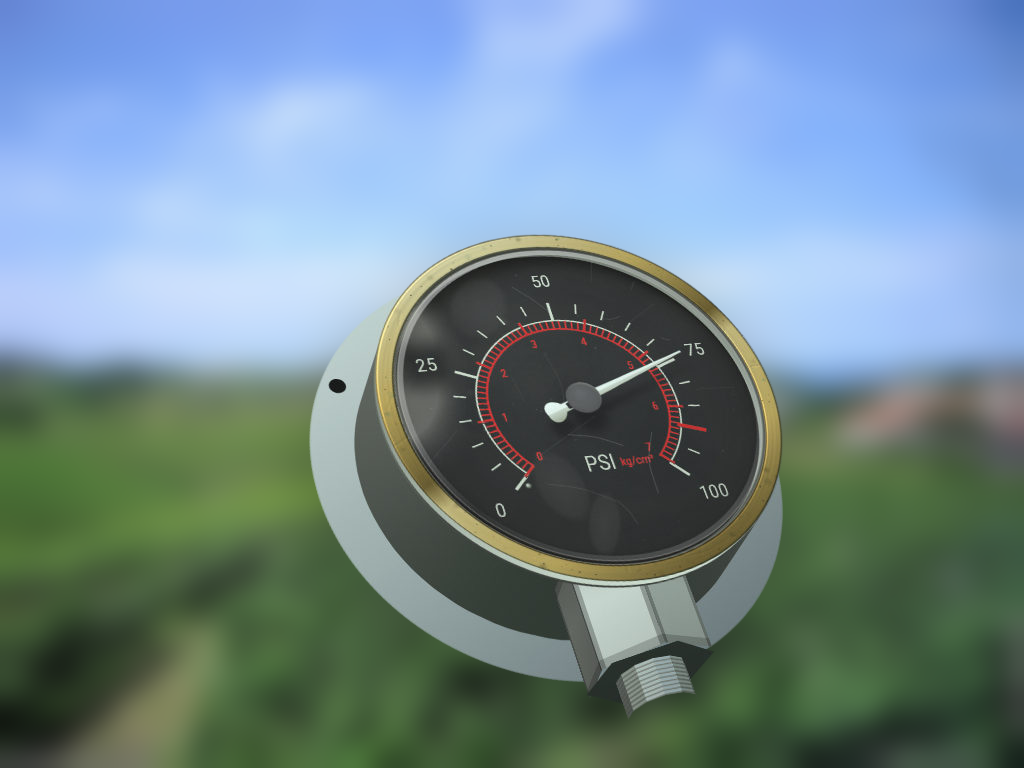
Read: 75 psi
